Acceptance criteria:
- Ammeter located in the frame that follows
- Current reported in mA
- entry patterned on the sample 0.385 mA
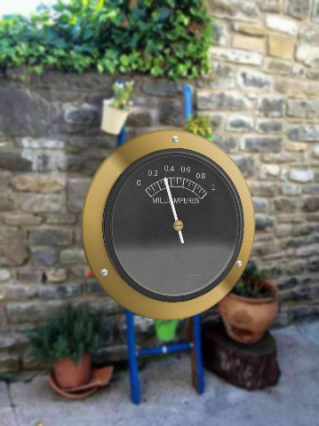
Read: 0.3 mA
